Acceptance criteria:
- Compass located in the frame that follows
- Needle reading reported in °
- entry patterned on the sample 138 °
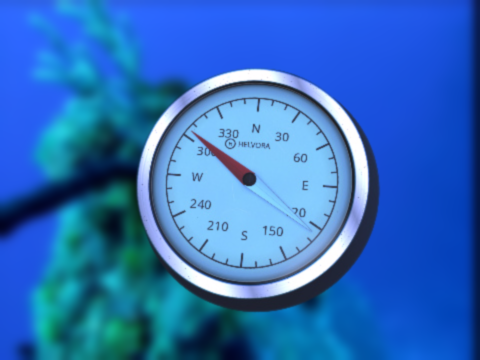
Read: 305 °
